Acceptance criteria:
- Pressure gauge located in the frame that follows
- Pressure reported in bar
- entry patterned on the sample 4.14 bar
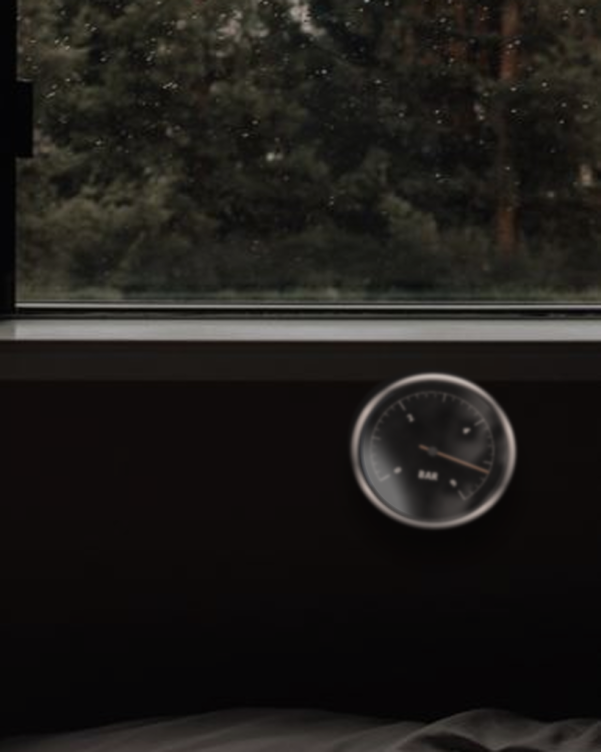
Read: 5.2 bar
